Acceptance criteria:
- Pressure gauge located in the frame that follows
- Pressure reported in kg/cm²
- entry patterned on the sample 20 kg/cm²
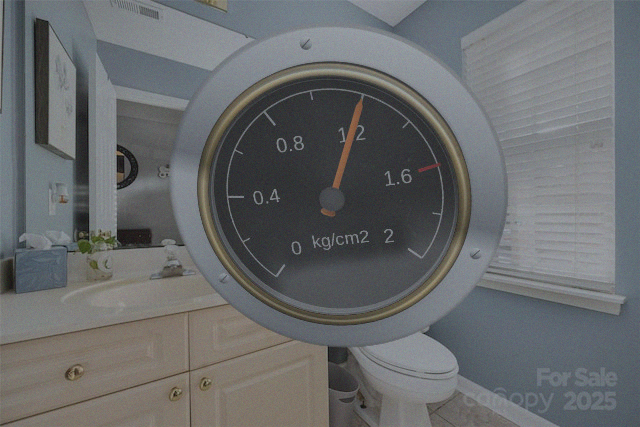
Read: 1.2 kg/cm²
